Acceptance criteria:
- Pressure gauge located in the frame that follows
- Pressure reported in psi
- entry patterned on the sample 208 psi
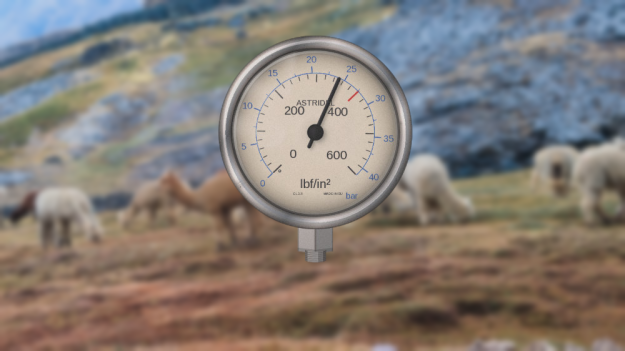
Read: 350 psi
